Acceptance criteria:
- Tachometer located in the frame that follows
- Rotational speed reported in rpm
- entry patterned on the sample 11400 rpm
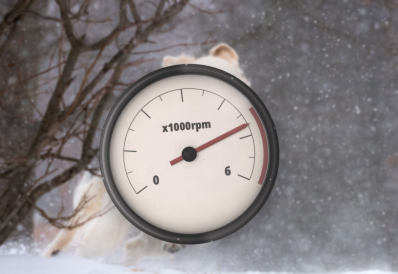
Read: 4750 rpm
